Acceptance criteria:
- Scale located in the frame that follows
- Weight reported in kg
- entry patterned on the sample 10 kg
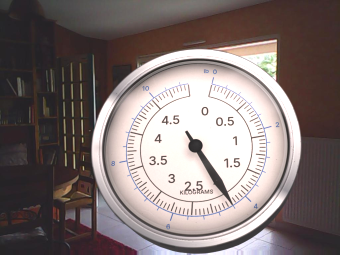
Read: 2 kg
